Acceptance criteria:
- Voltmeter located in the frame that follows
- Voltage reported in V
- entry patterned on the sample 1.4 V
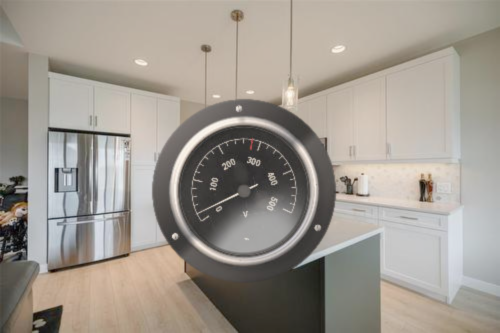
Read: 20 V
